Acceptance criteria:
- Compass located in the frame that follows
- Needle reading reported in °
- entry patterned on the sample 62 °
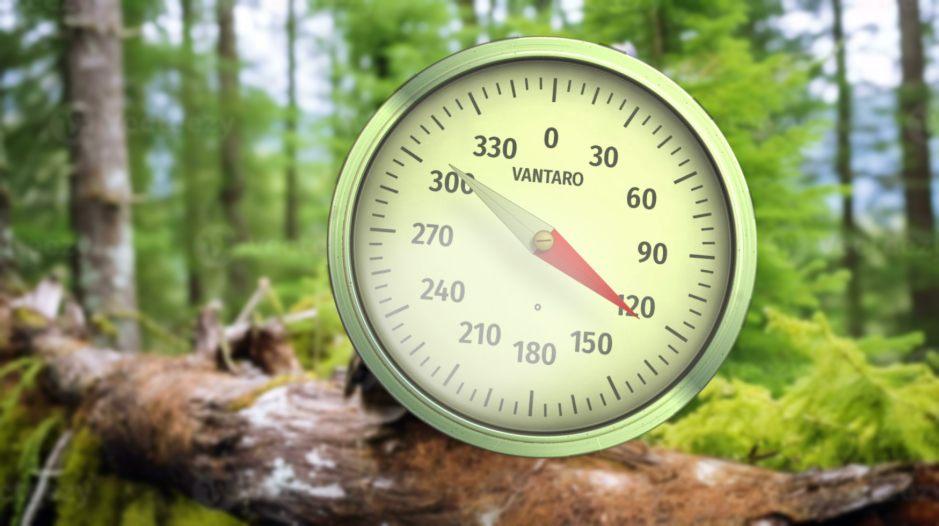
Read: 125 °
